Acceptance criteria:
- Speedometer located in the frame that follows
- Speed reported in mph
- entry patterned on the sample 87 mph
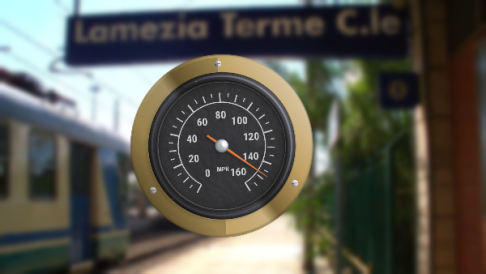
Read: 147.5 mph
